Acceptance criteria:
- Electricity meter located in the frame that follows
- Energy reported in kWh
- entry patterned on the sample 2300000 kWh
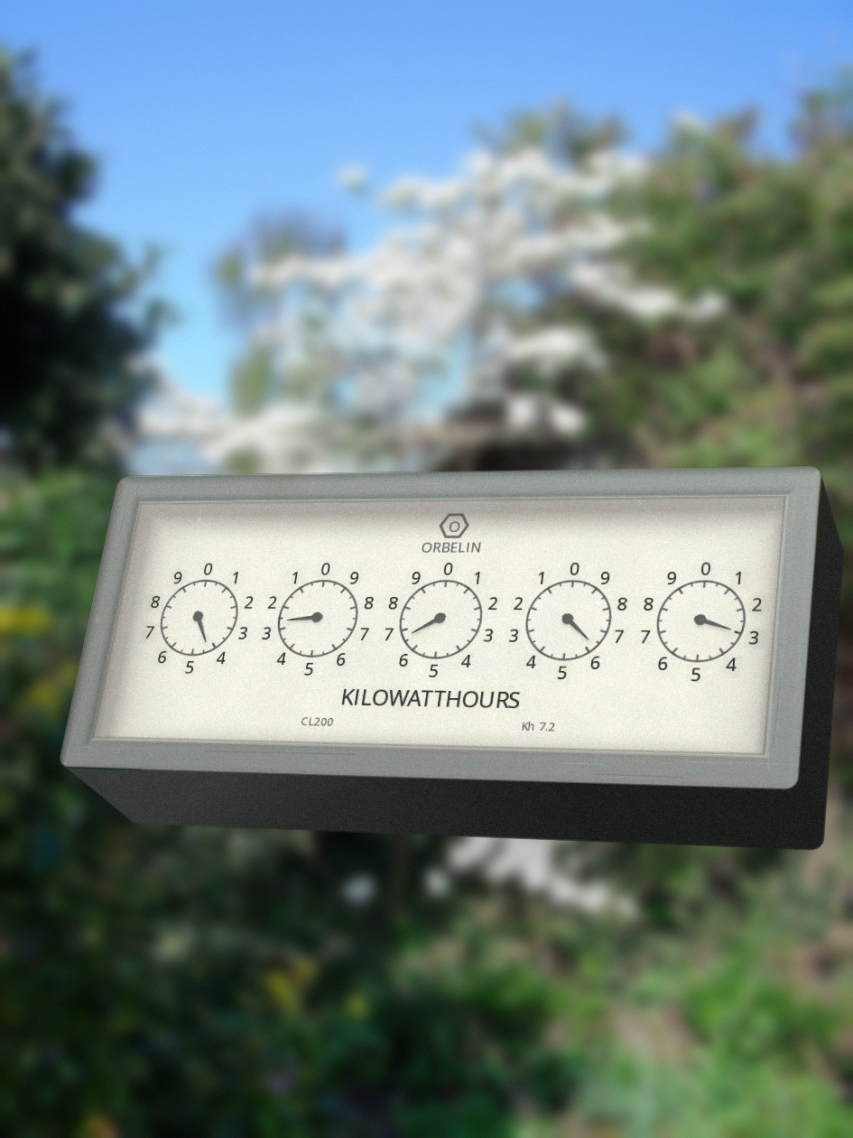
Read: 42663 kWh
